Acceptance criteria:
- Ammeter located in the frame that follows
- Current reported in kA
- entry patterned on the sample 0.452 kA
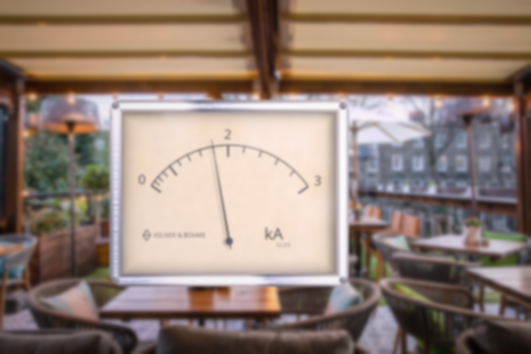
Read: 1.8 kA
